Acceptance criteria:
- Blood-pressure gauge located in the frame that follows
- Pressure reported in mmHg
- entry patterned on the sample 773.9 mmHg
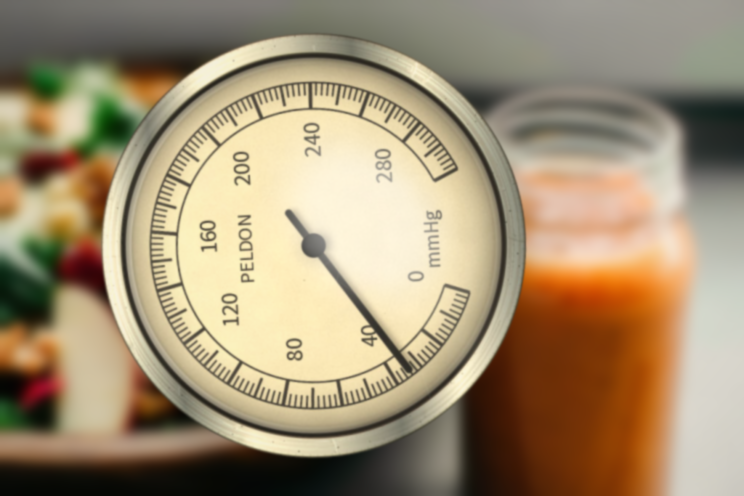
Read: 34 mmHg
